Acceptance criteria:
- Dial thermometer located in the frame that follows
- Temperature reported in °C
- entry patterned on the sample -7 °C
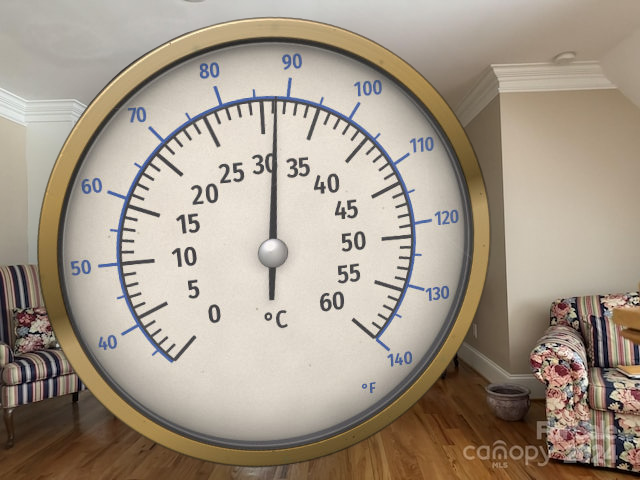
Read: 31 °C
